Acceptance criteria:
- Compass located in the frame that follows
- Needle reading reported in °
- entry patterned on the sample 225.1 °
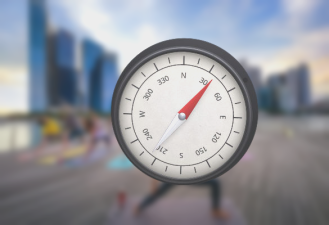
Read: 37.5 °
